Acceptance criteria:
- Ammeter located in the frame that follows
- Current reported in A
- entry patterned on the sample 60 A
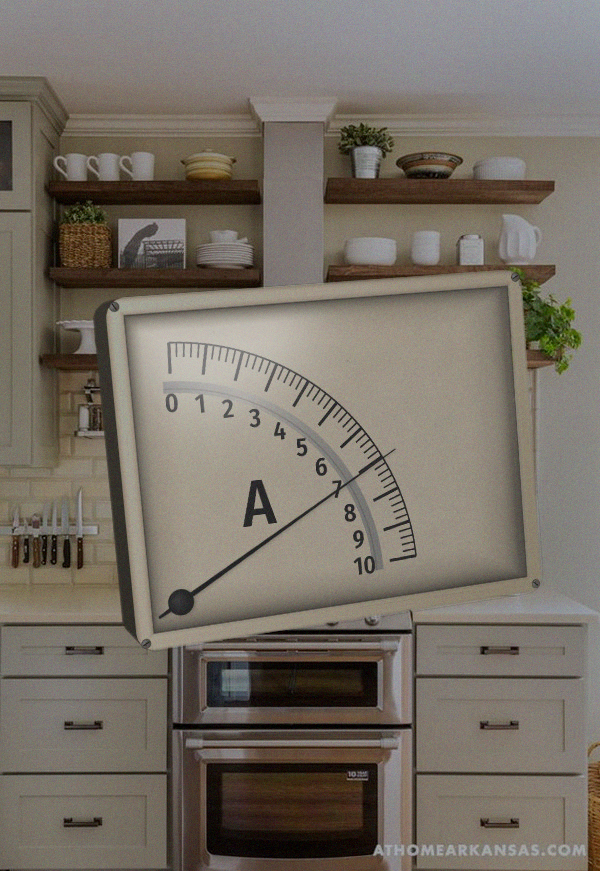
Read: 7 A
